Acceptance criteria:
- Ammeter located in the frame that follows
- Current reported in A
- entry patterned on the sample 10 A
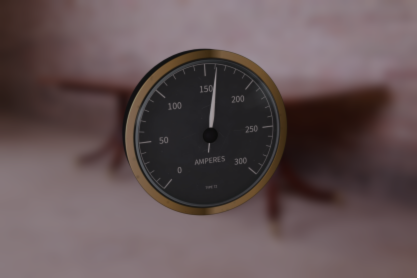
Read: 160 A
